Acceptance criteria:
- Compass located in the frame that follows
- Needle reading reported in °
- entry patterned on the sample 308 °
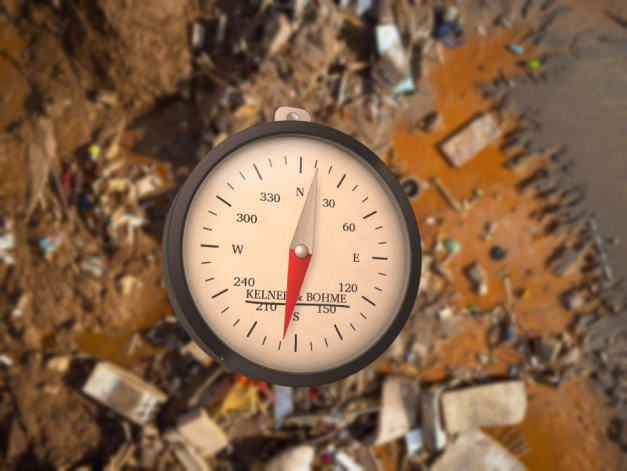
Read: 190 °
